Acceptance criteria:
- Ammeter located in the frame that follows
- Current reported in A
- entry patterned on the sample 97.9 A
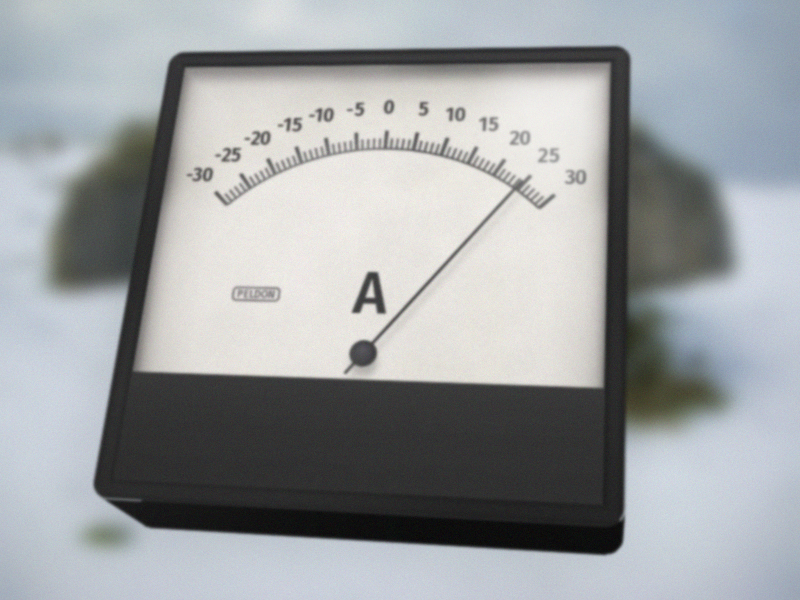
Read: 25 A
